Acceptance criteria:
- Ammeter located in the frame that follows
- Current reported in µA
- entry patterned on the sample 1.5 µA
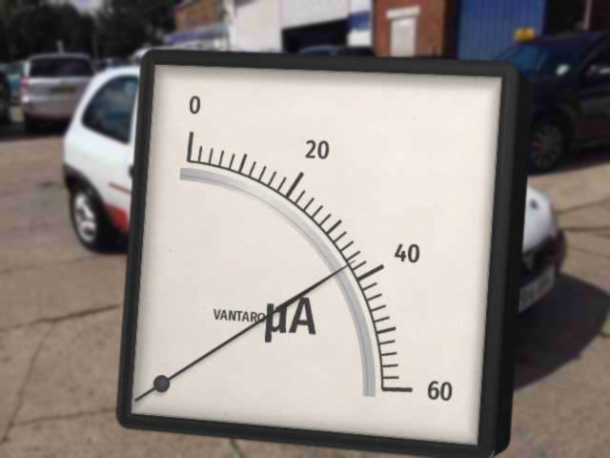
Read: 37 µA
